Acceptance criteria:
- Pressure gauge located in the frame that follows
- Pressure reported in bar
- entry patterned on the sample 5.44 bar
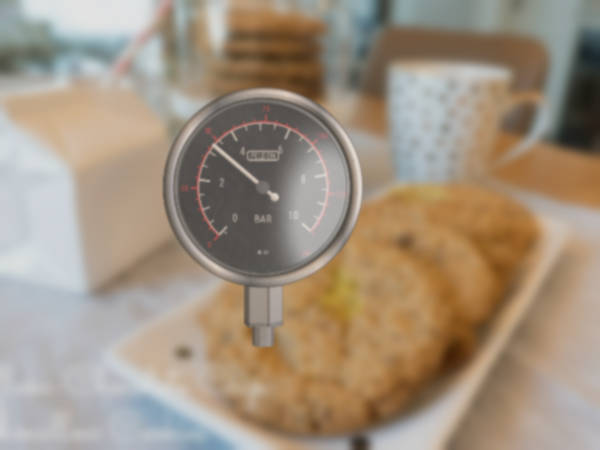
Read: 3.25 bar
